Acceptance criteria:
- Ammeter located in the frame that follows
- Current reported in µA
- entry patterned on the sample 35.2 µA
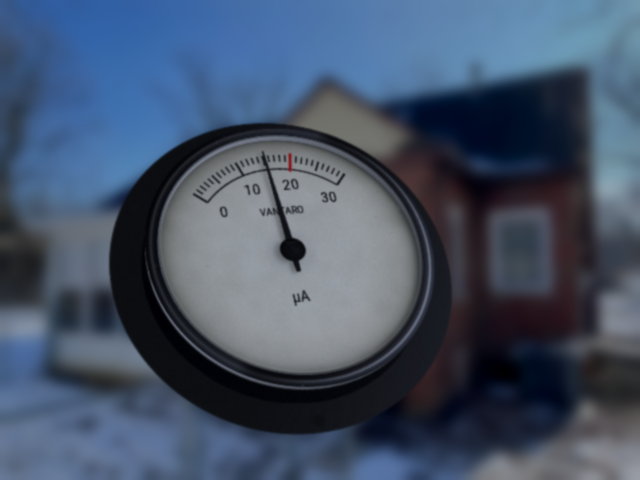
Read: 15 µA
